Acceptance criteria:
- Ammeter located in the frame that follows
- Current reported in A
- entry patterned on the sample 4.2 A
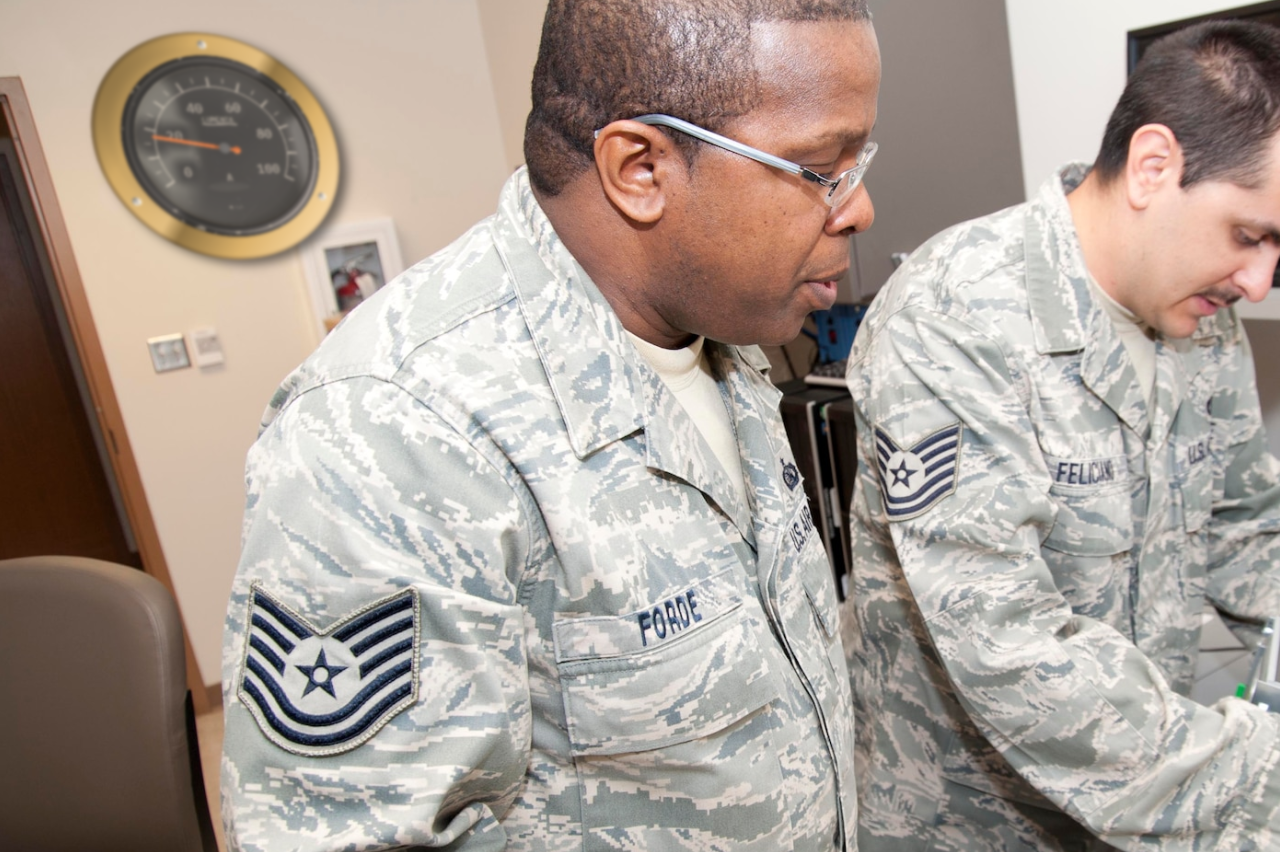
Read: 17.5 A
